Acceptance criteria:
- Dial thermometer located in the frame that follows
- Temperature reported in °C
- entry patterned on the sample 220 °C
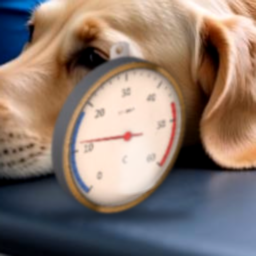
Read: 12 °C
